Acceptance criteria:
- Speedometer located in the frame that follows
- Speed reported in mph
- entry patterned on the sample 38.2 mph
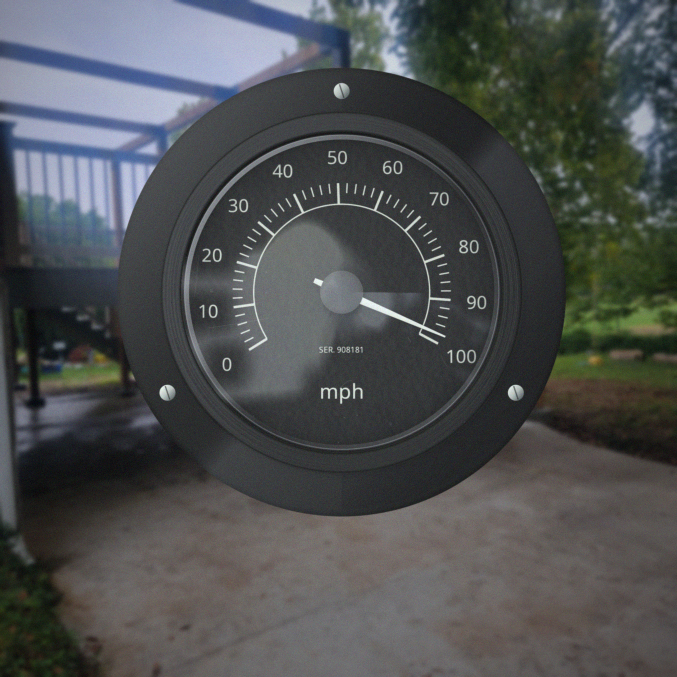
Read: 98 mph
